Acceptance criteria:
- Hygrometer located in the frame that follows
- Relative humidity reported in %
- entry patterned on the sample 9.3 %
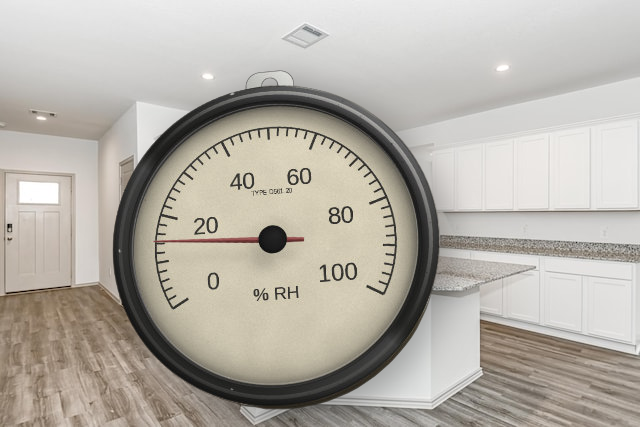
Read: 14 %
